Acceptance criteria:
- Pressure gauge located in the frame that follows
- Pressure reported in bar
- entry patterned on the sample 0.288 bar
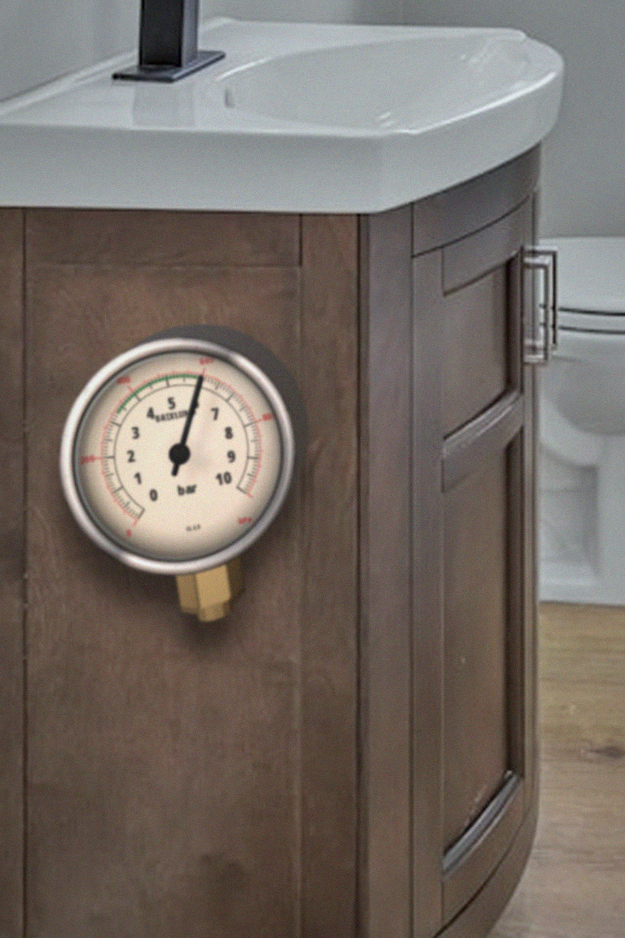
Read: 6 bar
